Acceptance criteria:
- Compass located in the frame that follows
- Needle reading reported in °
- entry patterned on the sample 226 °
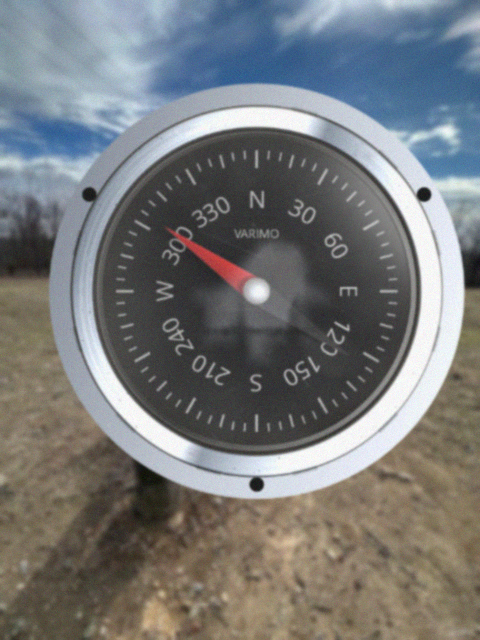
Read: 305 °
